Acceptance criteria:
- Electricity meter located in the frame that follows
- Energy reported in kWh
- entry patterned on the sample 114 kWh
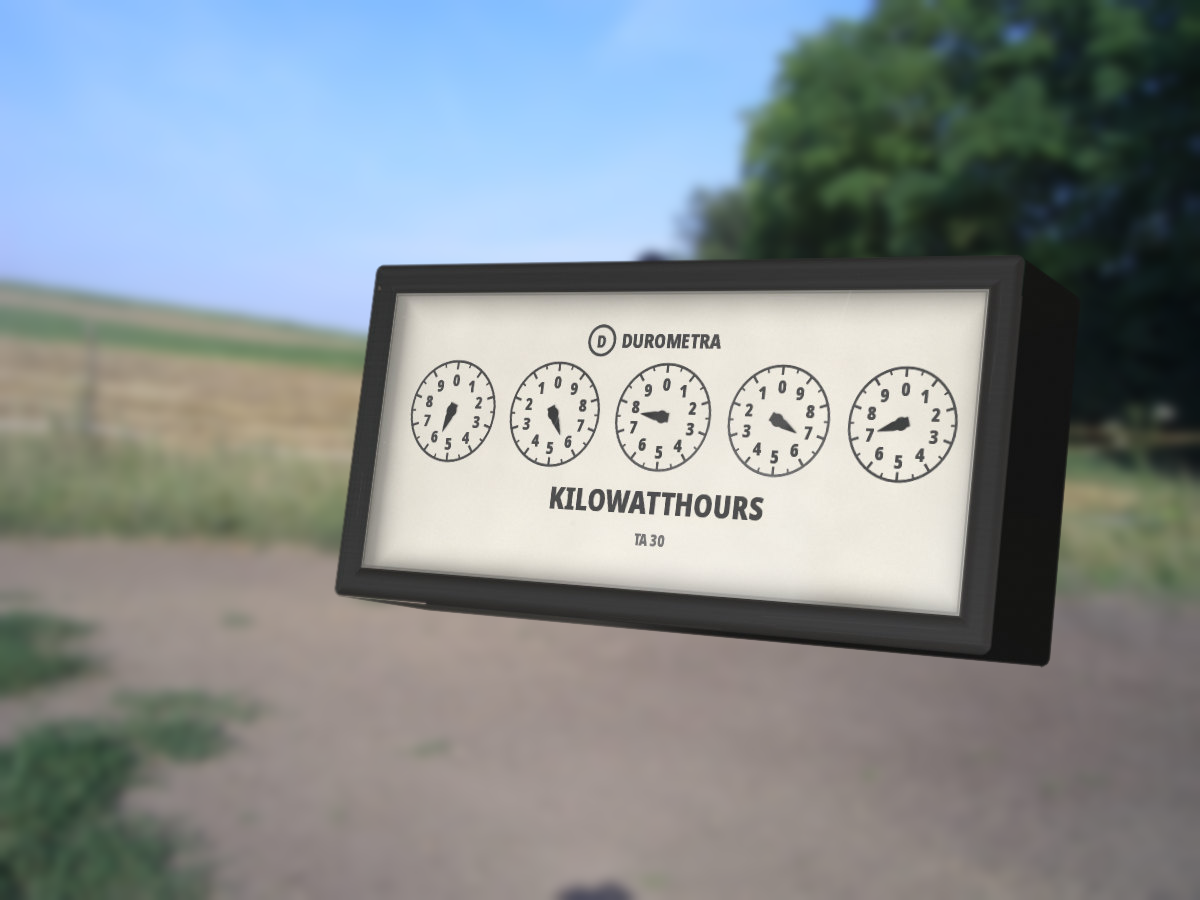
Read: 55767 kWh
